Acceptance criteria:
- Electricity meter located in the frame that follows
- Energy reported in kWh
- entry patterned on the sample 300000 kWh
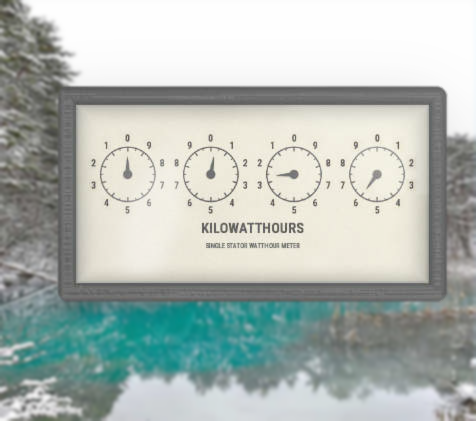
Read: 26 kWh
